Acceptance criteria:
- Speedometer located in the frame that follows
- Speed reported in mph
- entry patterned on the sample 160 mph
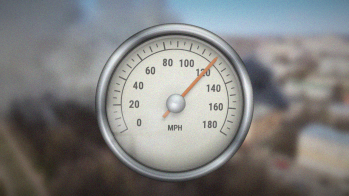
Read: 120 mph
